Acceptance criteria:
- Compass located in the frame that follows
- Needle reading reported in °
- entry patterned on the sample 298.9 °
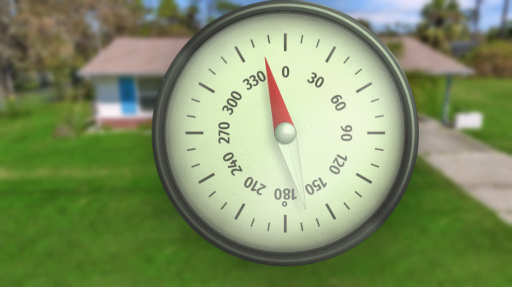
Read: 345 °
